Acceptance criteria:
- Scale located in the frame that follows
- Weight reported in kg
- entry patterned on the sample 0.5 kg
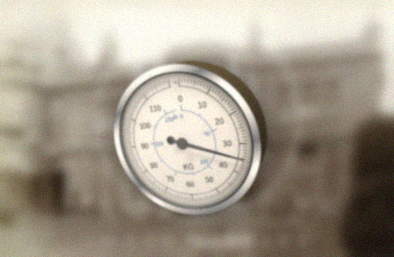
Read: 35 kg
